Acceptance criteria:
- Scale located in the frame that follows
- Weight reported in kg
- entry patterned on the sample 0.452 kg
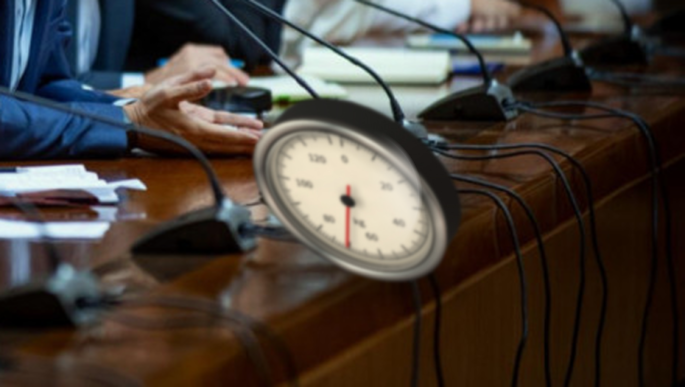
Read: 70 kg
